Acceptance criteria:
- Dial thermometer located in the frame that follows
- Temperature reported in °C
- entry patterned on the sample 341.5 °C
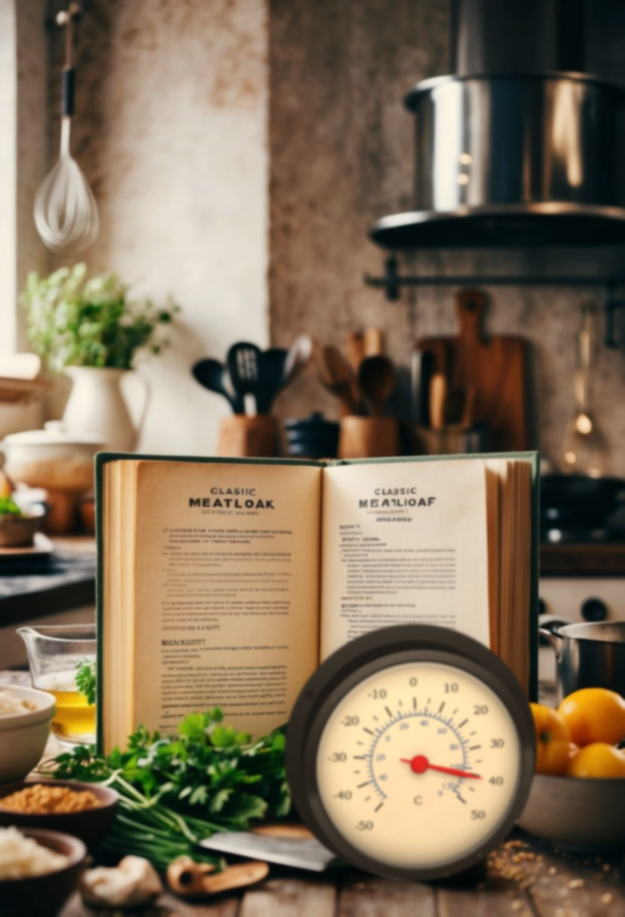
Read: 40 °C
